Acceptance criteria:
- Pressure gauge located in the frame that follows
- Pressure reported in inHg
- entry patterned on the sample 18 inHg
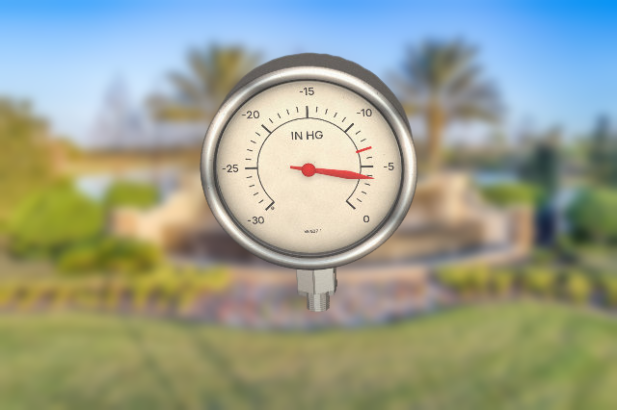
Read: -4 inHg
